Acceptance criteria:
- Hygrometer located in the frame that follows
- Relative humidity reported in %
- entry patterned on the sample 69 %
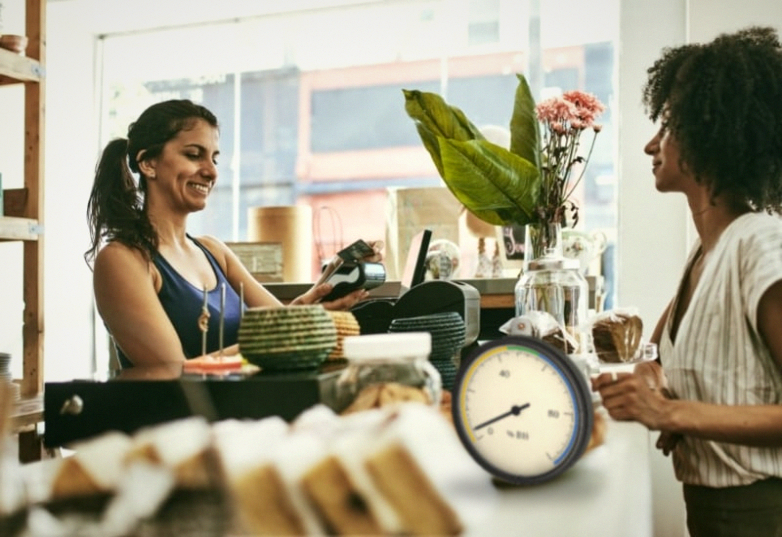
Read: 4 %
